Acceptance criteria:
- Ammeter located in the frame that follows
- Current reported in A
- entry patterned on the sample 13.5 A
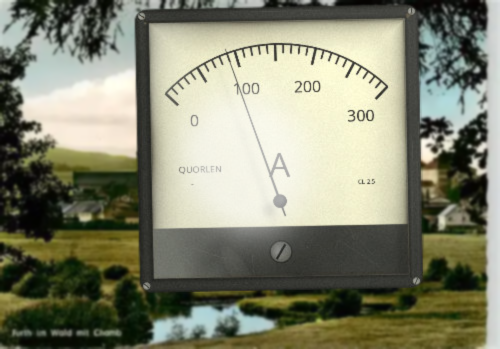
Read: 90 A
